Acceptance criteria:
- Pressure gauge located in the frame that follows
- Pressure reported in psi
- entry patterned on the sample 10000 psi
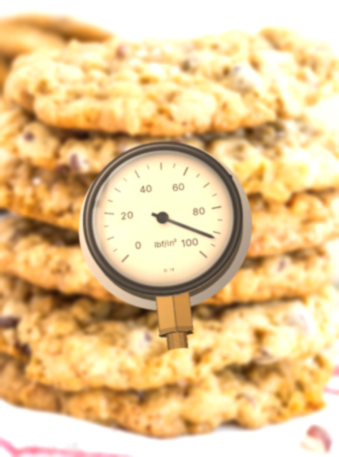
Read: 92.5 psi
